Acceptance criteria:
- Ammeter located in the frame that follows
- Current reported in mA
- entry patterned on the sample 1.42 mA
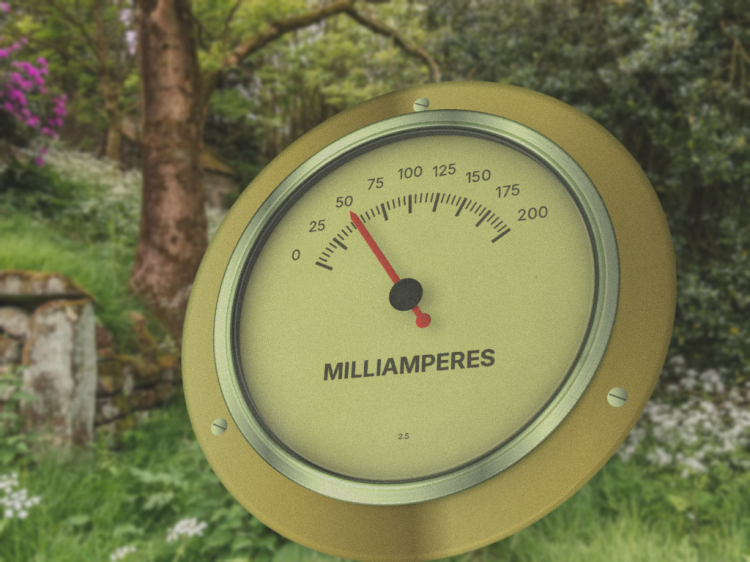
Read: 50 mA
